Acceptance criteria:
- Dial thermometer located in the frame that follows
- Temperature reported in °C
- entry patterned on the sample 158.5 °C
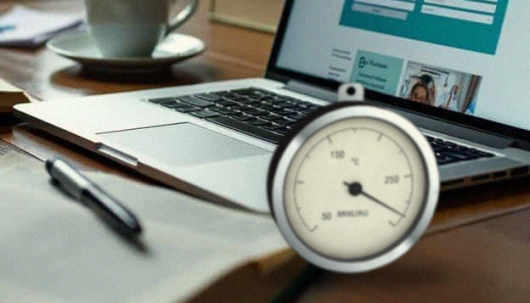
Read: 287.5 °C
